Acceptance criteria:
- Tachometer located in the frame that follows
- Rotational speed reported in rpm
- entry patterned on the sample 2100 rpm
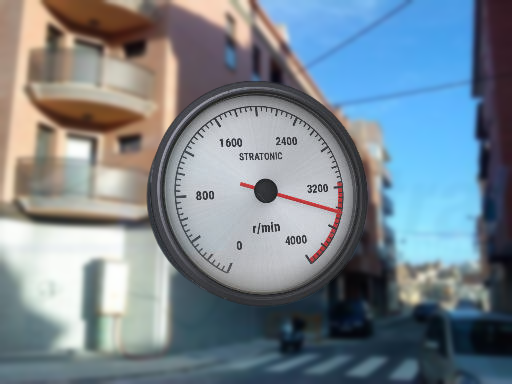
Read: 3450 rpm
